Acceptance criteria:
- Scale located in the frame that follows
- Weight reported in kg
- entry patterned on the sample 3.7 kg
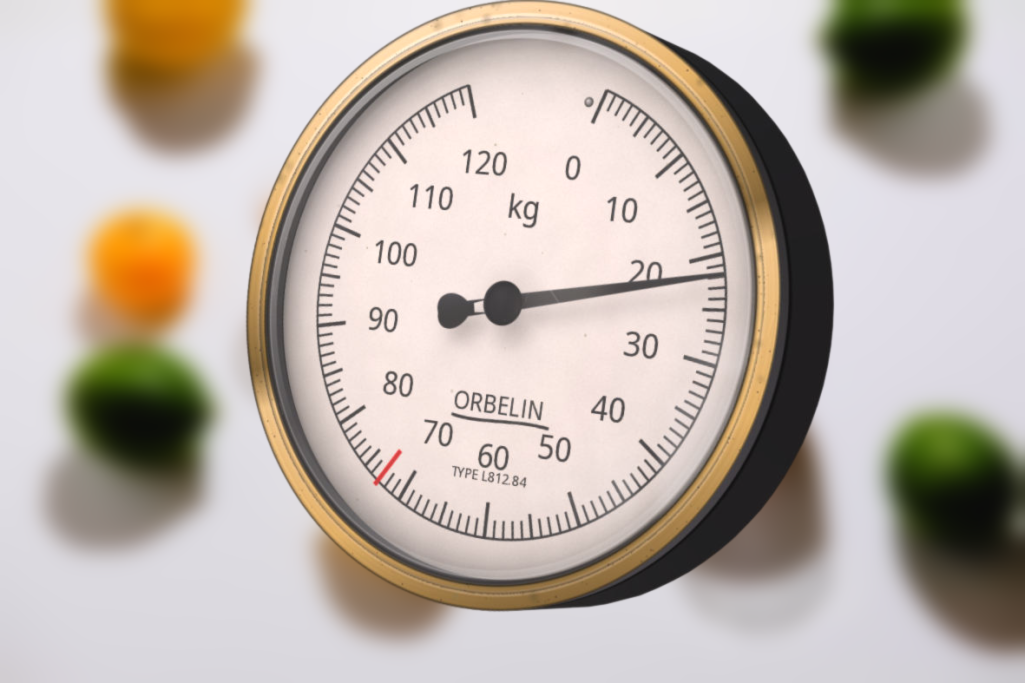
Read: 22 kg
